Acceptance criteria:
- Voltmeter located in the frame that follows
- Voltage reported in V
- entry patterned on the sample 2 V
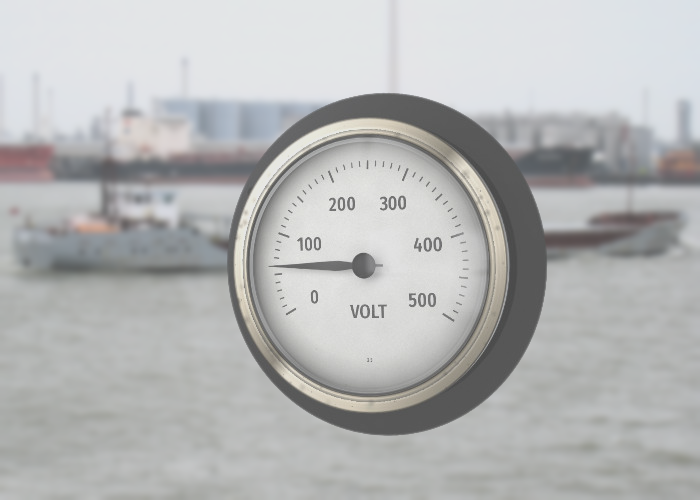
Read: 60 V
